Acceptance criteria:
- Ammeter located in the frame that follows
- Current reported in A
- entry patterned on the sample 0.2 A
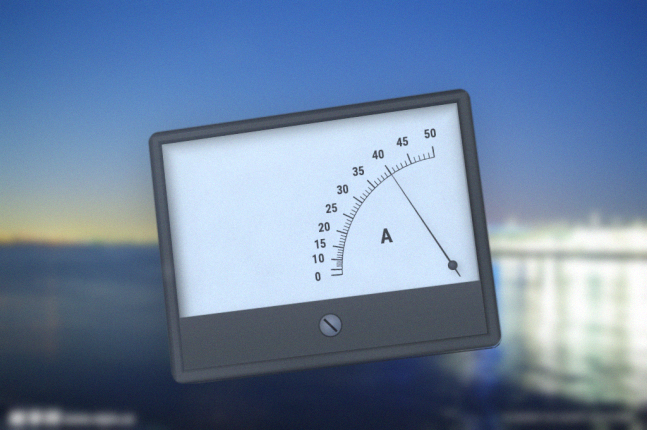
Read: 40 A
